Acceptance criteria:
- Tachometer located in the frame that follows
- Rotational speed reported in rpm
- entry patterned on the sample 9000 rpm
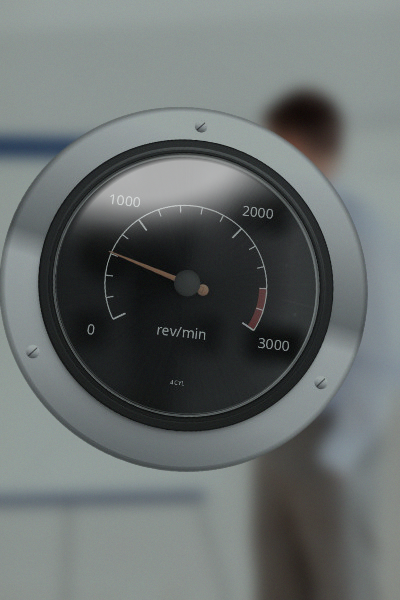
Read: 600 rpm
